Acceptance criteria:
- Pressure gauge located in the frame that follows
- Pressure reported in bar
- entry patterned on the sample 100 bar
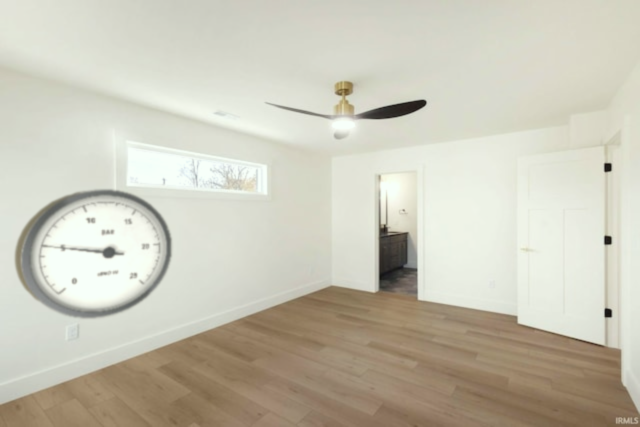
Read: 5 bar
